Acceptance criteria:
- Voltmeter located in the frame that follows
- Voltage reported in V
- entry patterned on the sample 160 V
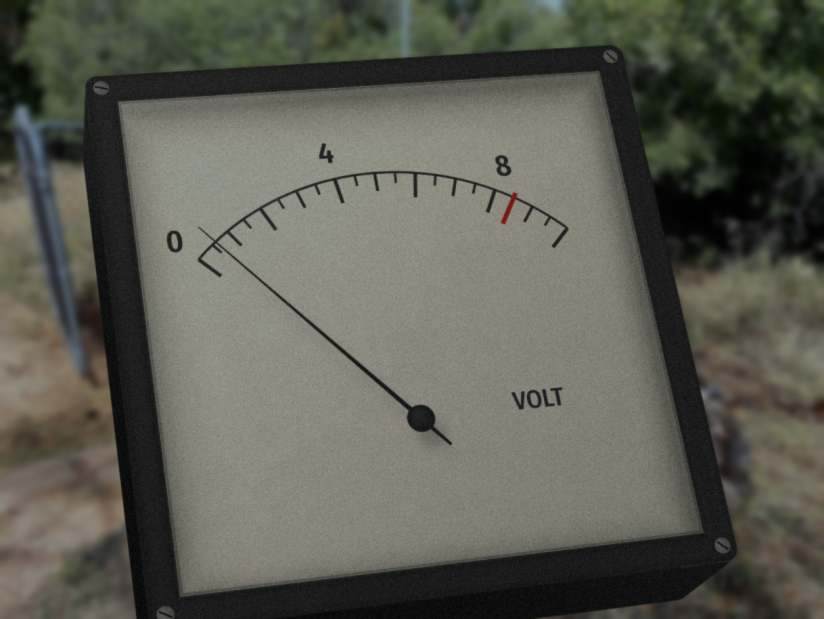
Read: 0.5 V
